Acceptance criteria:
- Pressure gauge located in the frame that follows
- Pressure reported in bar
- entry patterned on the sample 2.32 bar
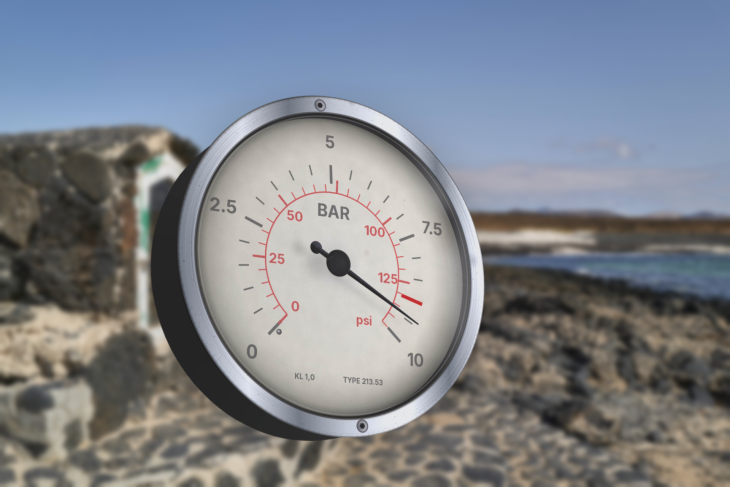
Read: 9.5 bar
